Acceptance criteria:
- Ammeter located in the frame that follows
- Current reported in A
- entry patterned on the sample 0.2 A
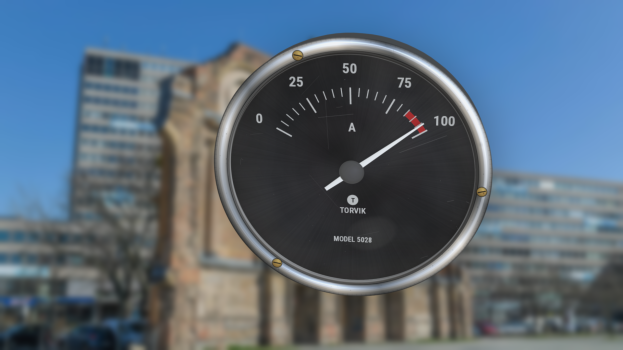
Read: 95 A
